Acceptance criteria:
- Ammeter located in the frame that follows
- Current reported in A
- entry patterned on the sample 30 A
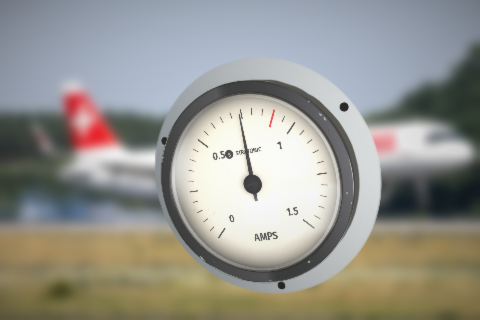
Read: 0.75 A
